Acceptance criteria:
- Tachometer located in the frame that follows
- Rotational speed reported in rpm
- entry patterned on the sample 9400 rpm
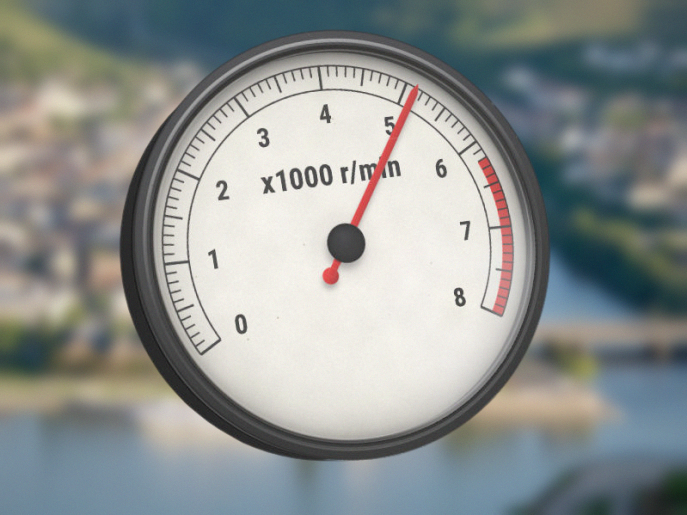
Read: 5100 rpm
